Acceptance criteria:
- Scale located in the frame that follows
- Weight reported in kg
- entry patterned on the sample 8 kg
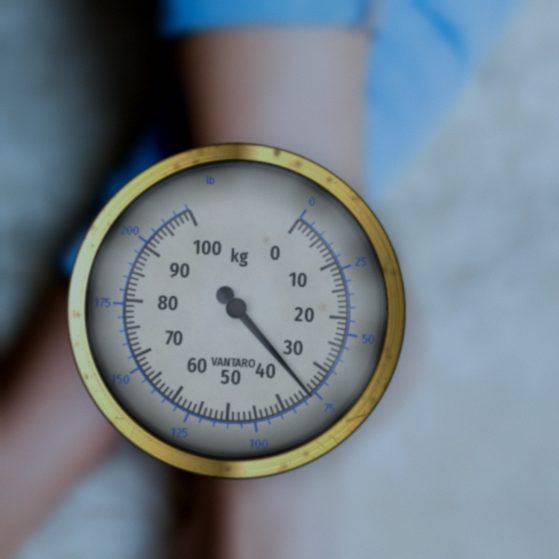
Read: 35 kg
